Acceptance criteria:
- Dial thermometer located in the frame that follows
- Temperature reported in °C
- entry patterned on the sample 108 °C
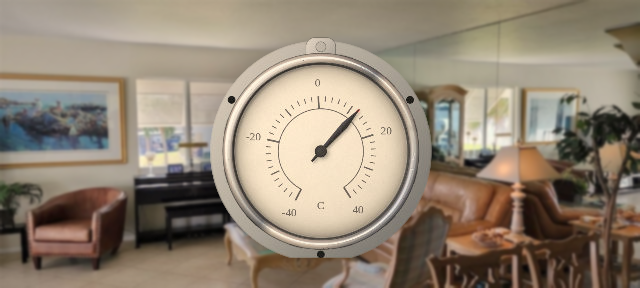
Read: 12 °C
